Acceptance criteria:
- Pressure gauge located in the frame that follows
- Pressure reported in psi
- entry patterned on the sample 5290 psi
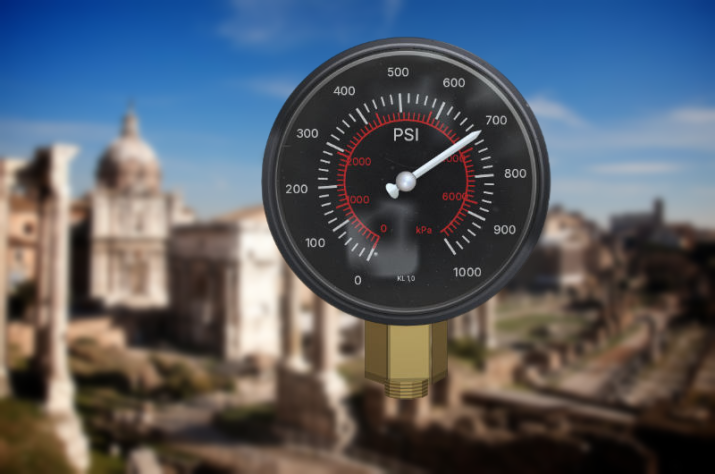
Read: 700 psi
